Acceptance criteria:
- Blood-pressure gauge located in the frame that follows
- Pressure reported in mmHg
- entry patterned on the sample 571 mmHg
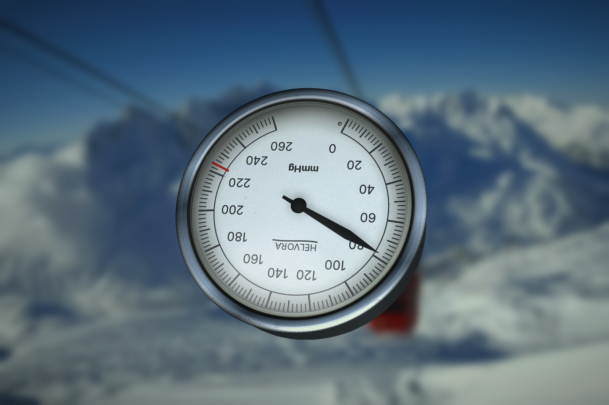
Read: 78 mmHg
